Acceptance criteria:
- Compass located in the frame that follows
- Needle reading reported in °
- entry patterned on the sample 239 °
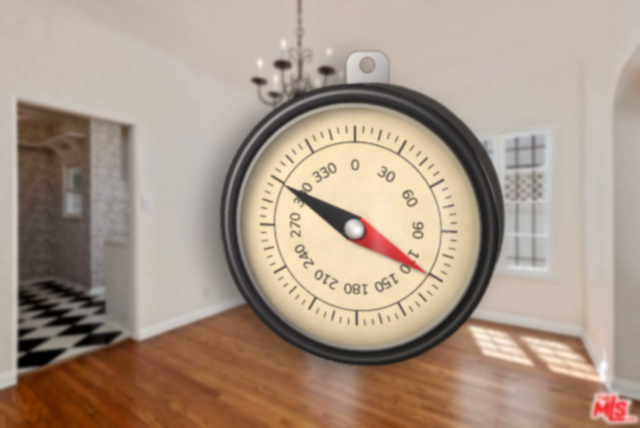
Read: 120 °
